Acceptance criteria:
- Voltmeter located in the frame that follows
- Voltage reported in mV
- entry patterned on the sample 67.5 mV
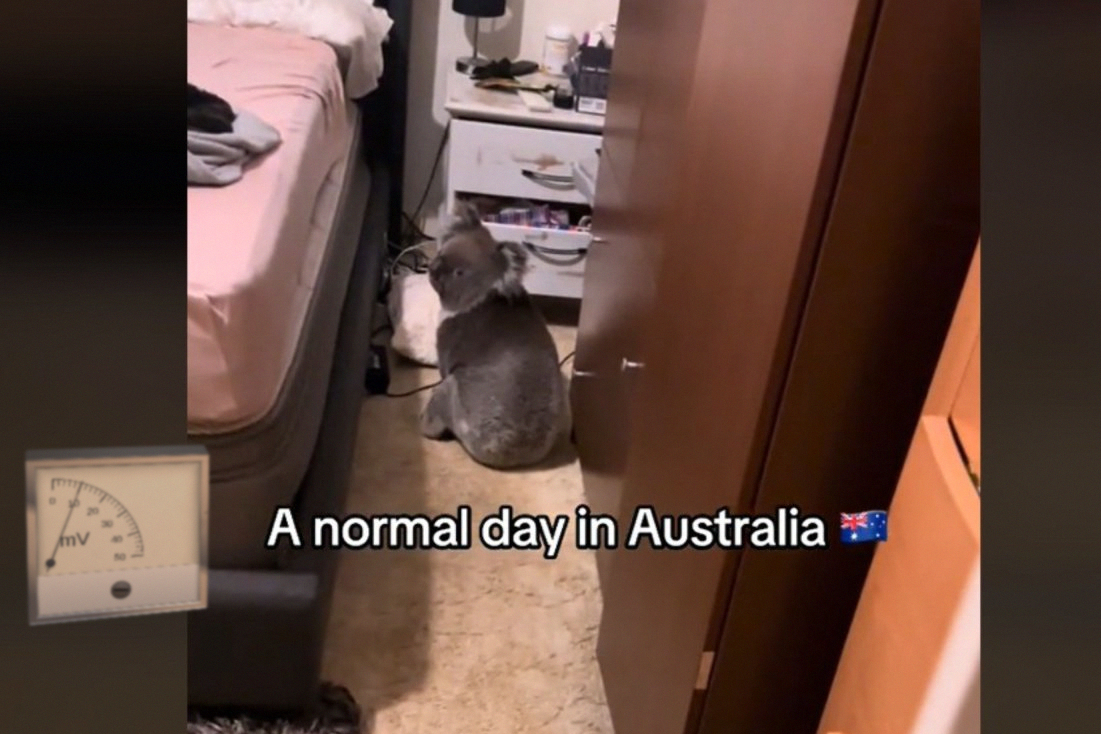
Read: 10 mV
